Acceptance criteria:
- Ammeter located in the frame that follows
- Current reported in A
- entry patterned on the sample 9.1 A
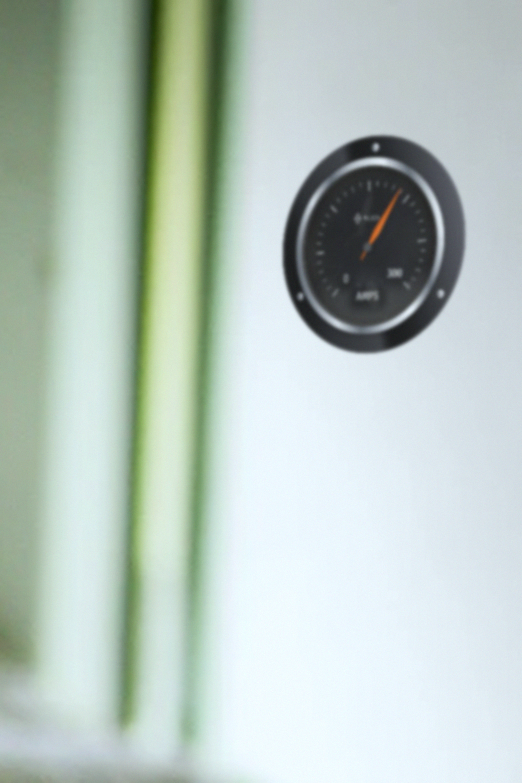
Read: 190 A
